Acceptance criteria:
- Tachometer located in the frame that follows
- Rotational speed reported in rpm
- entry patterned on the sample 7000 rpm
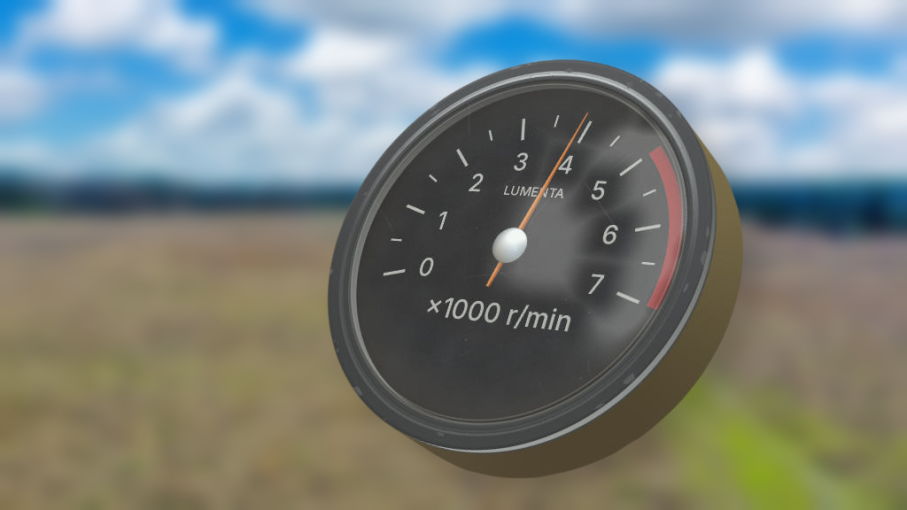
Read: 4000 rpm
